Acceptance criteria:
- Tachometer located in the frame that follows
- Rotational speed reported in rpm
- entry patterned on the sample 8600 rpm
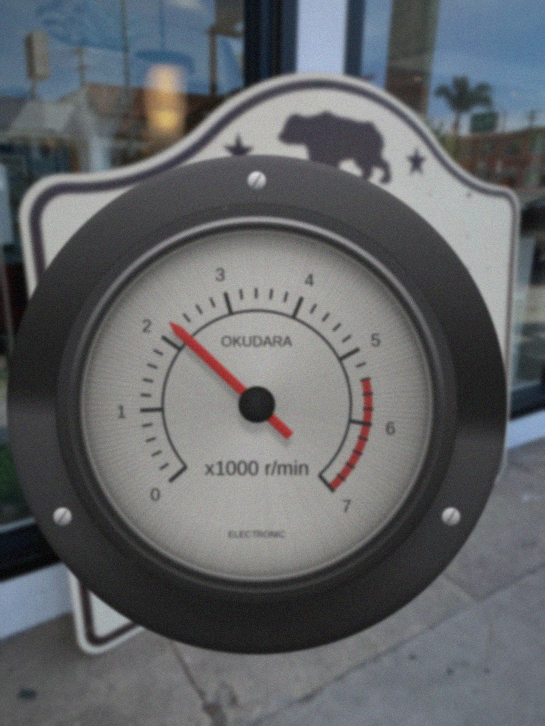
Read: 2200 rpm
